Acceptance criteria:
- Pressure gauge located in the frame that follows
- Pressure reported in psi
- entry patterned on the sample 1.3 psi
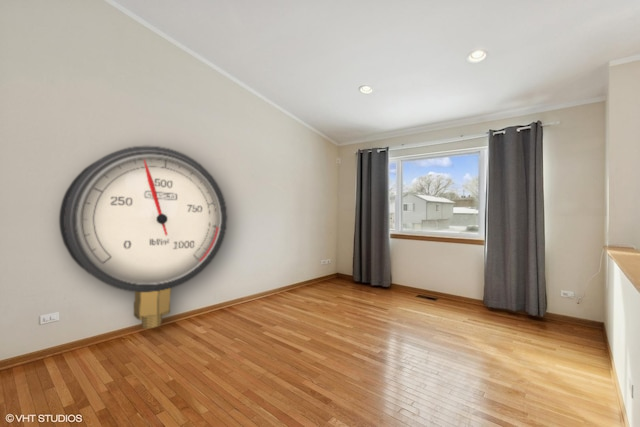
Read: 425 psi
